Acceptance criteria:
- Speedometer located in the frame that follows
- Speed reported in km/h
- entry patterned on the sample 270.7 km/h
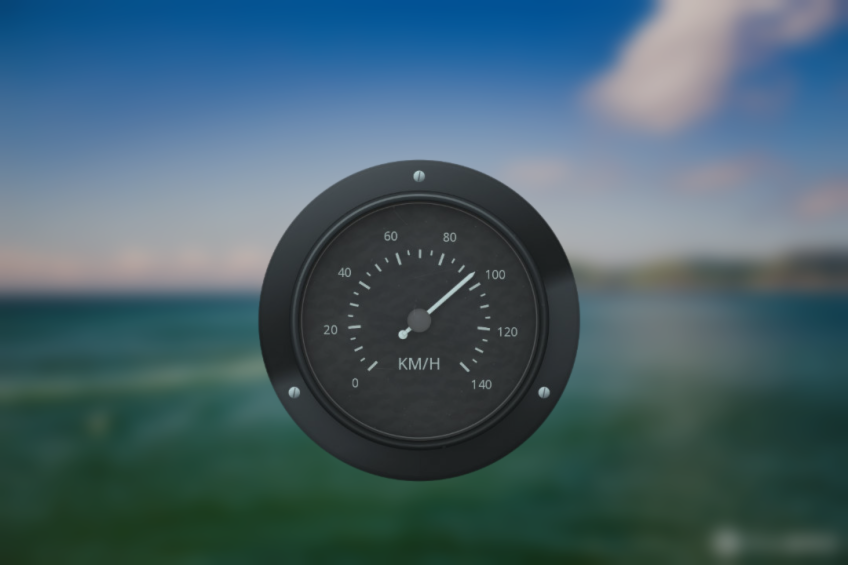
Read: 95 km/h
